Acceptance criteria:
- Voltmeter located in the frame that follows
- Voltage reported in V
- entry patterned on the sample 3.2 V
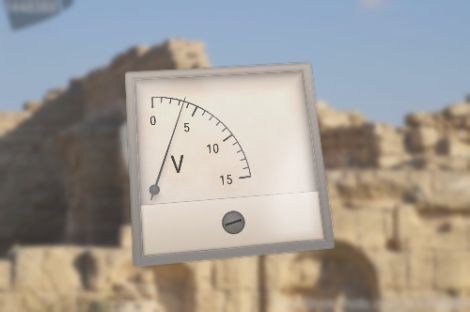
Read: 3.5 V
